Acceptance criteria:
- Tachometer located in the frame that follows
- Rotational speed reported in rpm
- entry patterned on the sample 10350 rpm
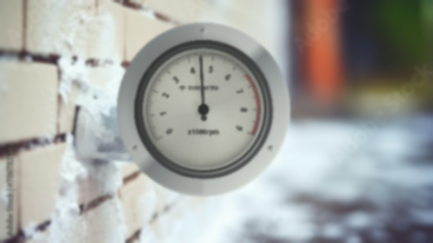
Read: 4500 rpm
